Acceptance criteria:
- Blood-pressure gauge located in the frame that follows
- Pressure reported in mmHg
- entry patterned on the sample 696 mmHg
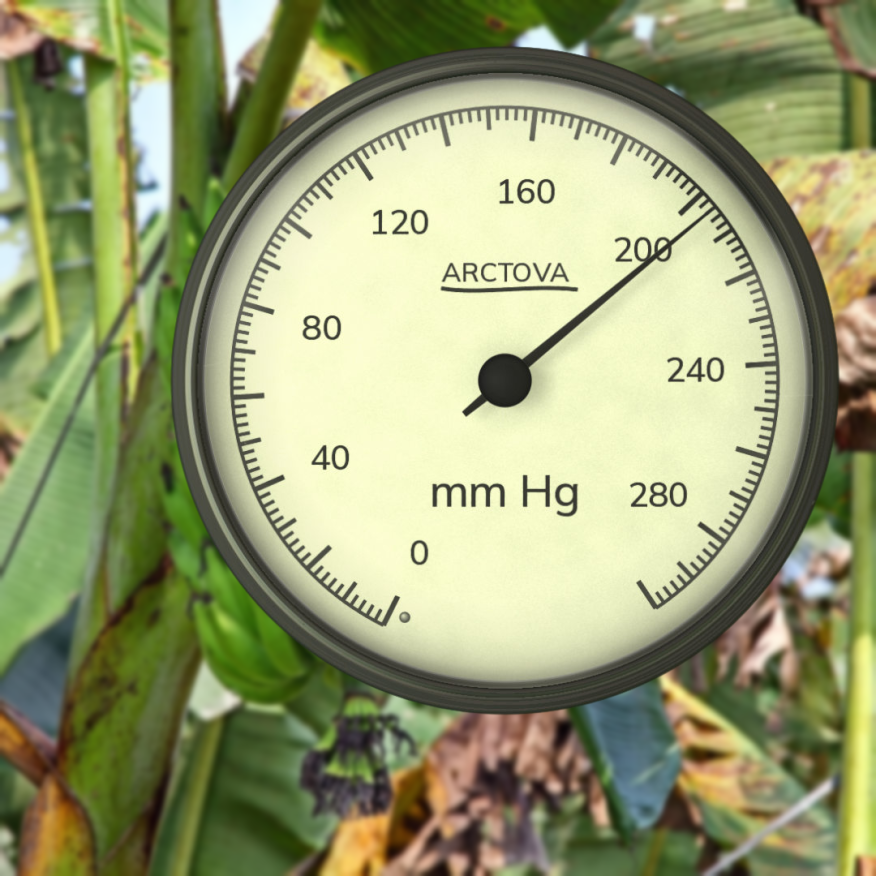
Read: 204 mmHg
